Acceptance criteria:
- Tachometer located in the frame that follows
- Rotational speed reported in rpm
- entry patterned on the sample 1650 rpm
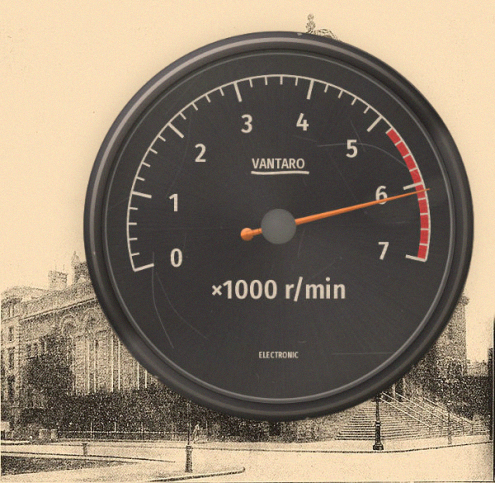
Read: 6100 rpm
